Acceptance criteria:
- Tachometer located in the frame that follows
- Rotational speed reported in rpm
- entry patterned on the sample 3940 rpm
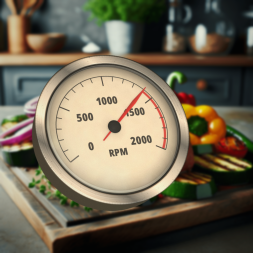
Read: 1400 rpm
